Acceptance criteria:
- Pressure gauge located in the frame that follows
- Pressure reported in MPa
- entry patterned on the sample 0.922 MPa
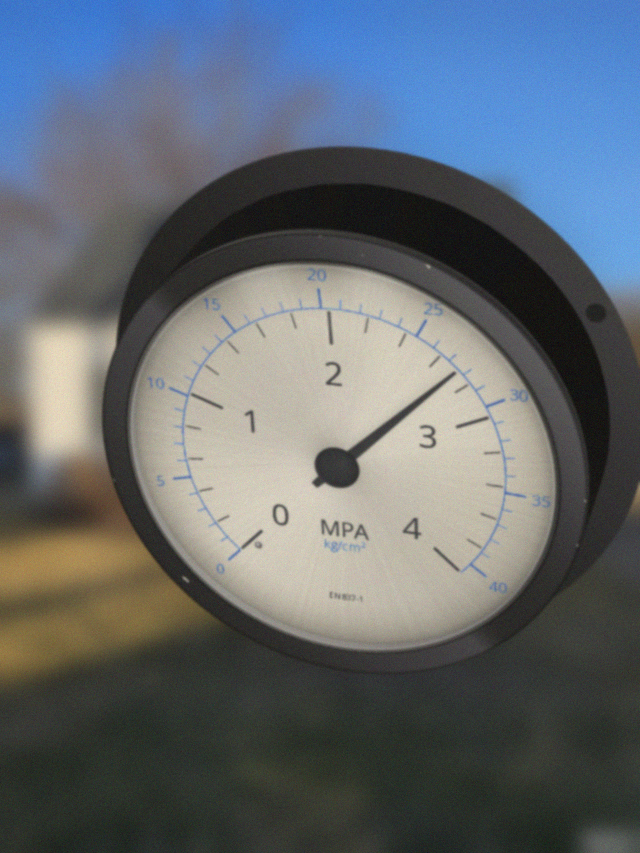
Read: 2.7 MPa
